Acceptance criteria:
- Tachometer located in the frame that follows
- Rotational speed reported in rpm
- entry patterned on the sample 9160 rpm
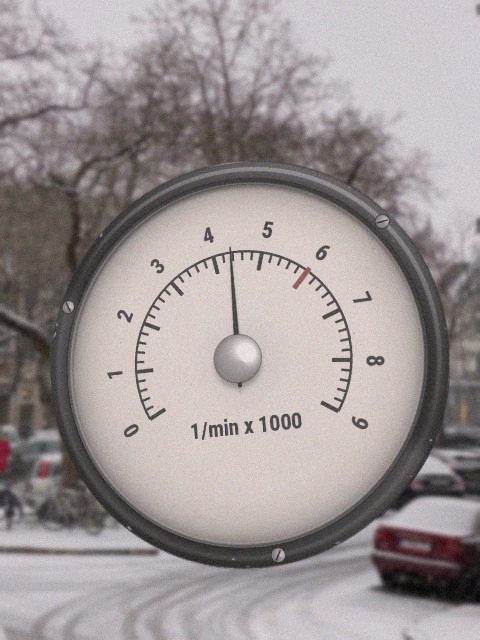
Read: 4400 rpm
